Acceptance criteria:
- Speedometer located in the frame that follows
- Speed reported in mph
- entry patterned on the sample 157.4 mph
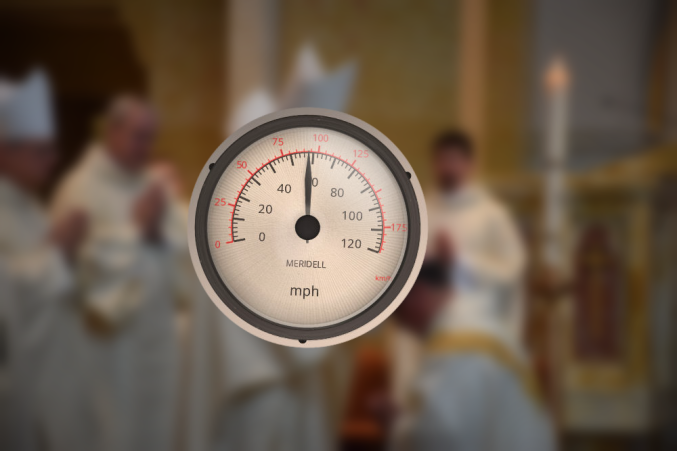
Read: 58 mph
